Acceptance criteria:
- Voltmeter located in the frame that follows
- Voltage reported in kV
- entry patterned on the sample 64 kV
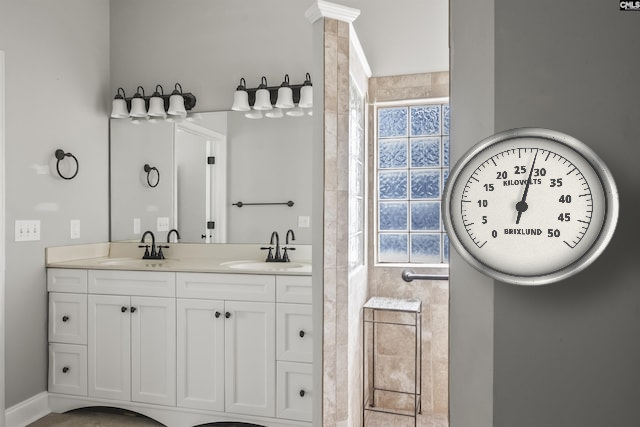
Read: 28 kV
